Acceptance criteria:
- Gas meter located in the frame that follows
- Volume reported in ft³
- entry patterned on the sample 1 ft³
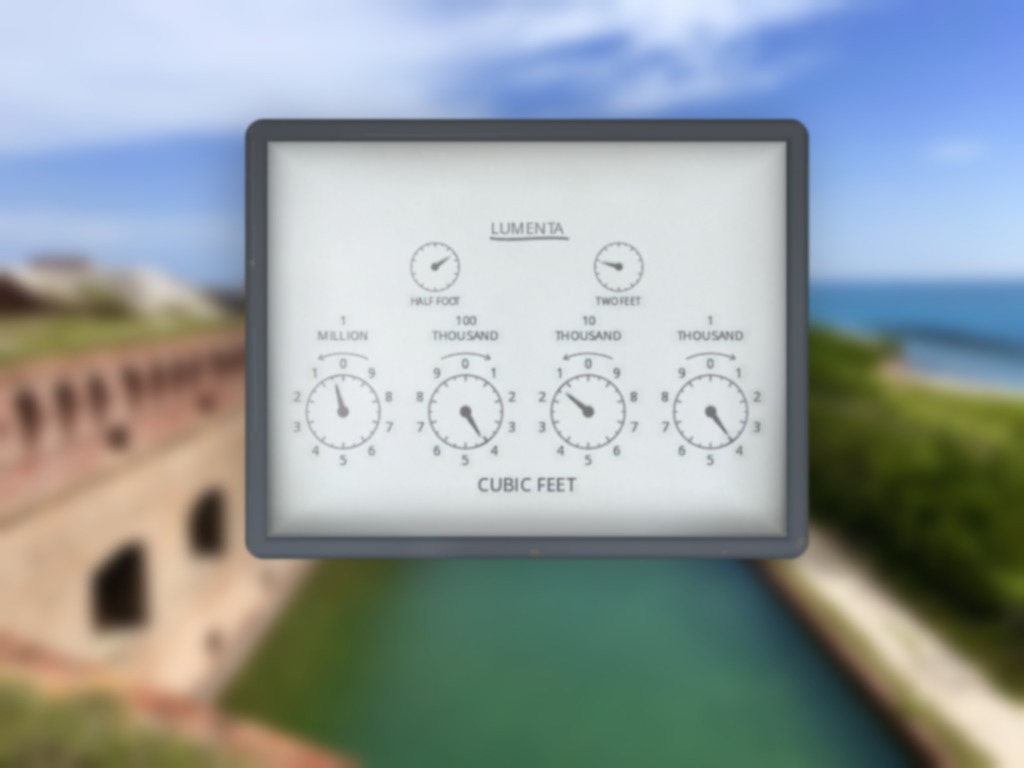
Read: 41400 ft³
